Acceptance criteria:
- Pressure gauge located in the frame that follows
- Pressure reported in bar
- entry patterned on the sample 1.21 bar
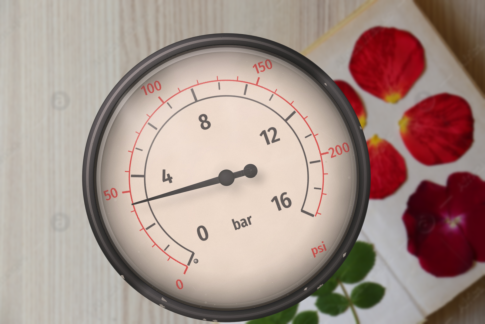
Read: 3 bar
